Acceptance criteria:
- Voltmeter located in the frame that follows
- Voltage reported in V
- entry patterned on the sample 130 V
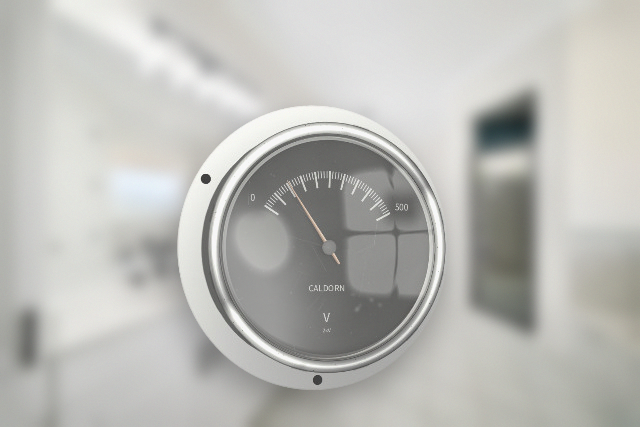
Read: 100 V
